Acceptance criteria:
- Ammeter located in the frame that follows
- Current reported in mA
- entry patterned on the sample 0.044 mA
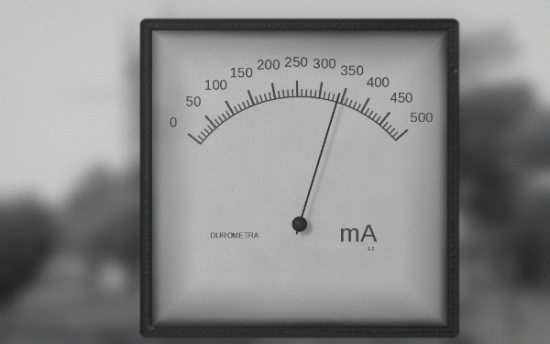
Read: 340 mA
